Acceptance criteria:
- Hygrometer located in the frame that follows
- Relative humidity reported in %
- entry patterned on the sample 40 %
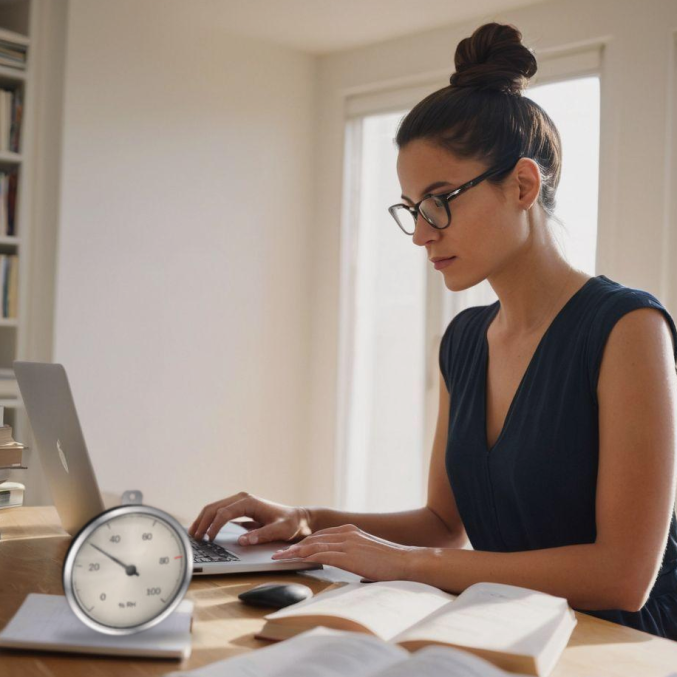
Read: 30 %
